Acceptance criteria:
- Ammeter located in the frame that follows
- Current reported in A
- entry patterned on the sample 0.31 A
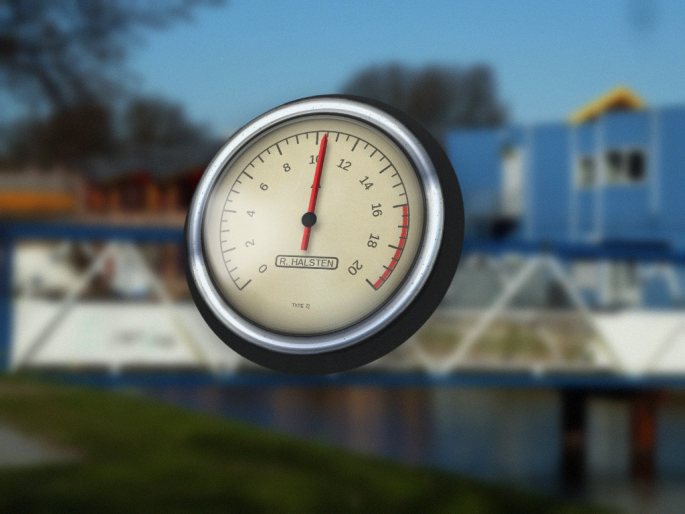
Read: 10.5 A
